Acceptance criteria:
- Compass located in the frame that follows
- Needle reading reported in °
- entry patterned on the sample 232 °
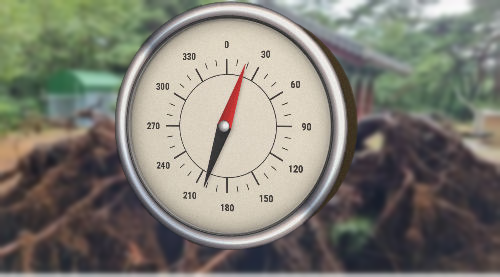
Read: 20 °
